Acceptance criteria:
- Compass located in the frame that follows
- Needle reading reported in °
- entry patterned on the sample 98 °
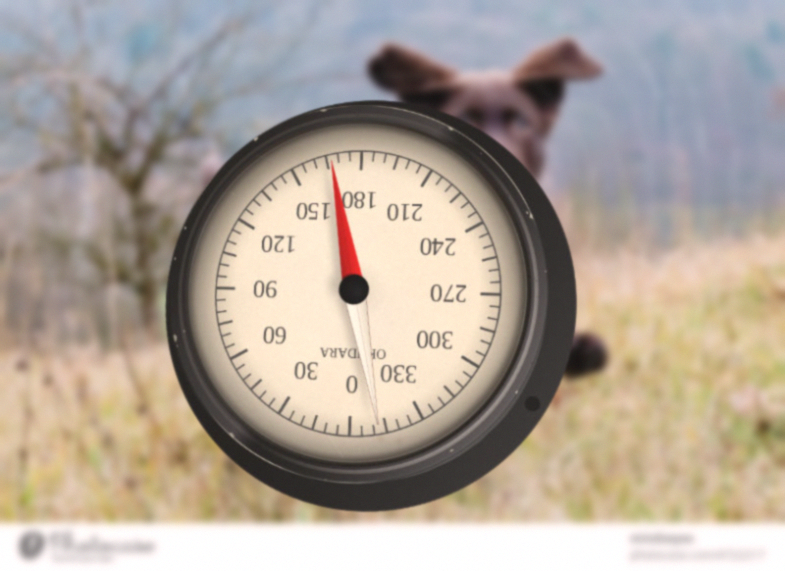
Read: 167.5 °
